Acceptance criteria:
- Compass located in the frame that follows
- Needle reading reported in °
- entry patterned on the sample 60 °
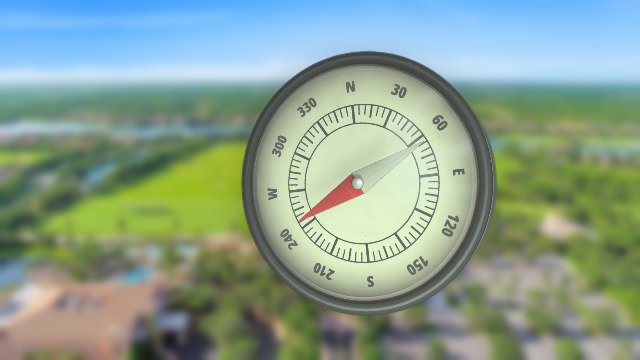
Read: 245 °
